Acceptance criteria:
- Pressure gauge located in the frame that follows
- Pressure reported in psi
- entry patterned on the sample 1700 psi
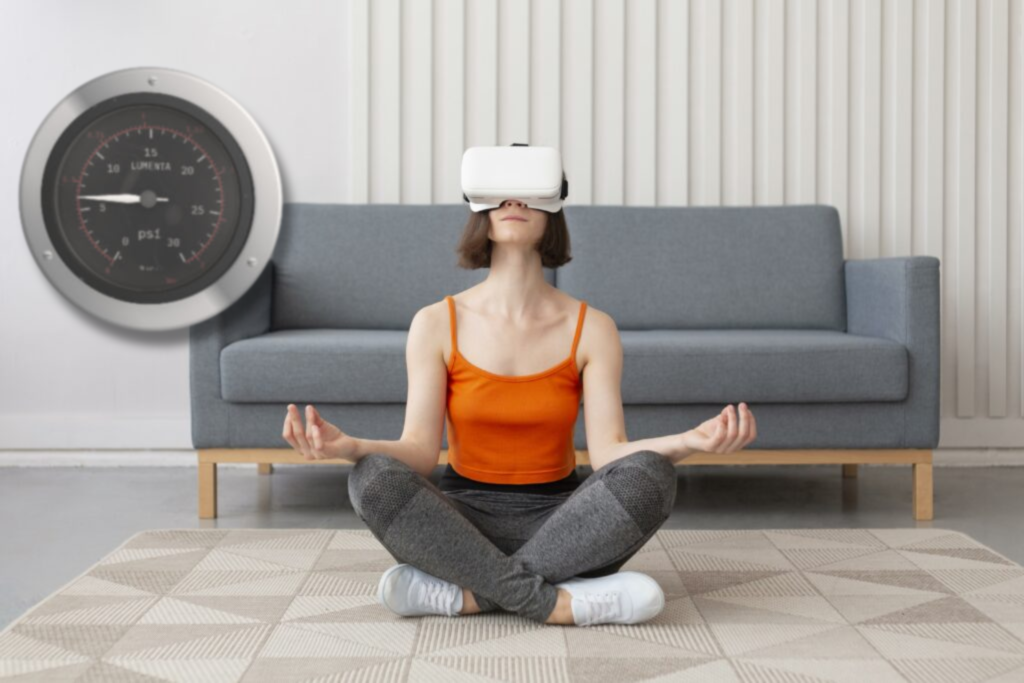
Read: 6 psi
